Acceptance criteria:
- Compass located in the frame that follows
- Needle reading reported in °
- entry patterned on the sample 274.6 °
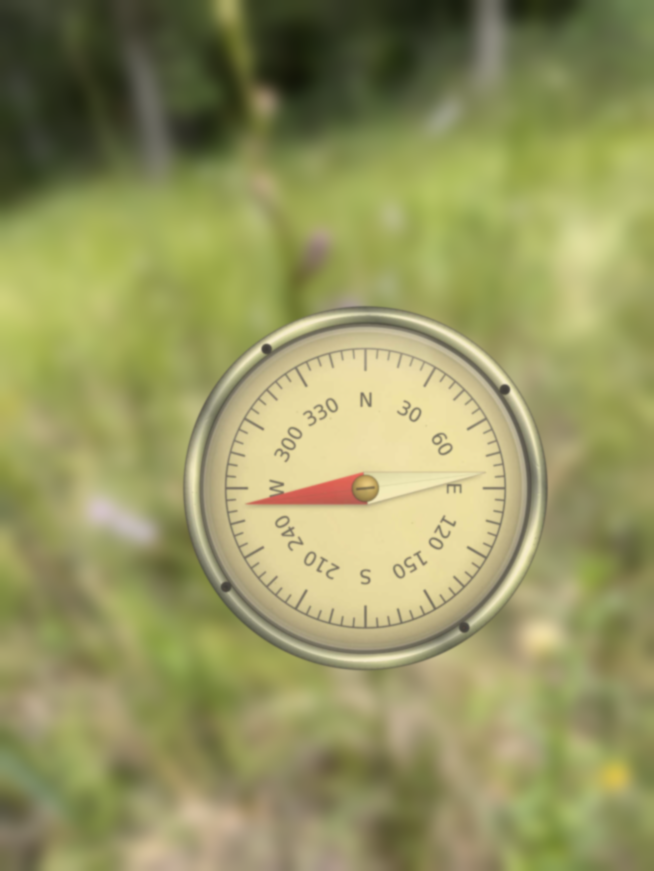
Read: 262.5 °
